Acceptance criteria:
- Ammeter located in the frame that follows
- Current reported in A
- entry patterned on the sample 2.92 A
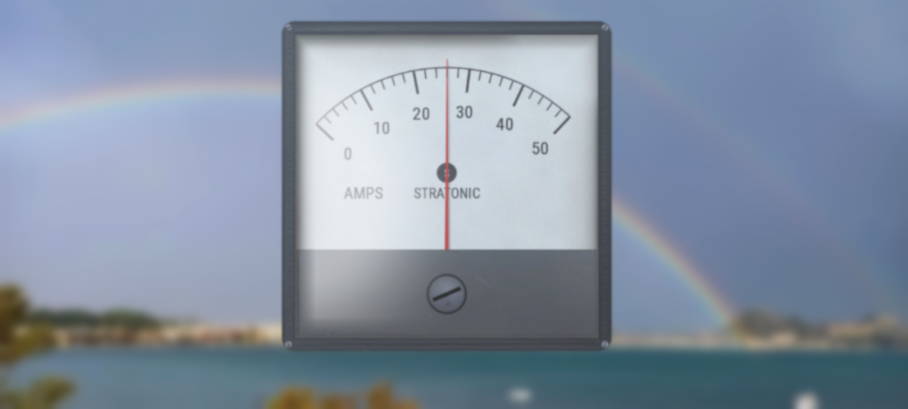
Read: 26 A
